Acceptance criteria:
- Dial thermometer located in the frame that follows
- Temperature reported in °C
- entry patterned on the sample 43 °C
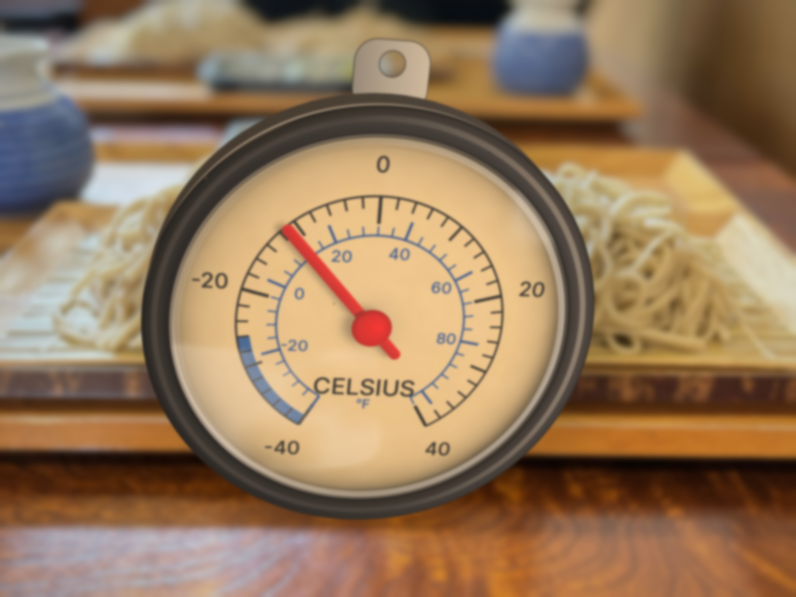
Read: -11 °C
